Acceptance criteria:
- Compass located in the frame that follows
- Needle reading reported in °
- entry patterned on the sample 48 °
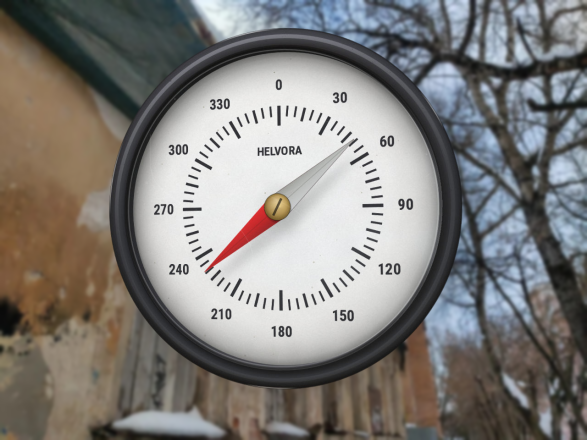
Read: 230 °
